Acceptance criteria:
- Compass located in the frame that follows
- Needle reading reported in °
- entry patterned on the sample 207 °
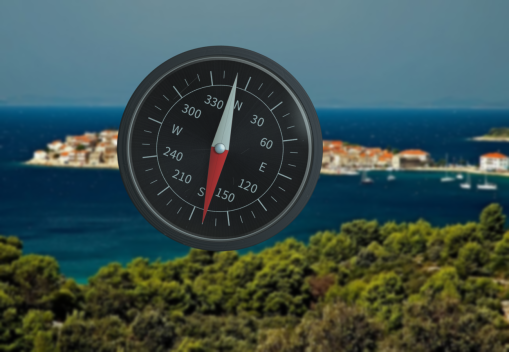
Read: 170 °
